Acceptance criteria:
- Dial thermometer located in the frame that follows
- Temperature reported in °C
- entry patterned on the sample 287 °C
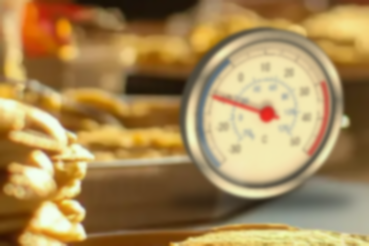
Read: -10 °C
